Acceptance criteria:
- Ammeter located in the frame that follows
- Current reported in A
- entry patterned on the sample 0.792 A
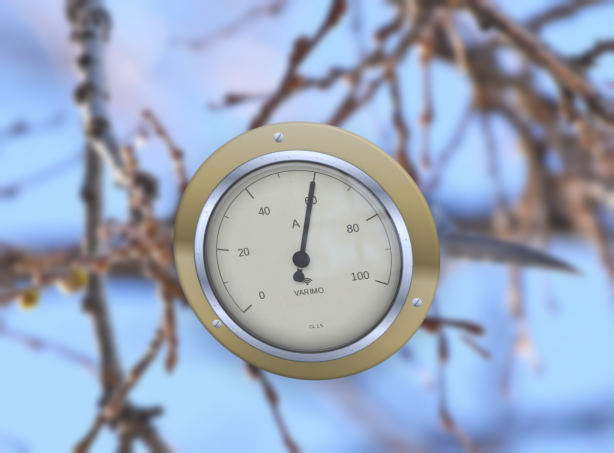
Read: 60 A
